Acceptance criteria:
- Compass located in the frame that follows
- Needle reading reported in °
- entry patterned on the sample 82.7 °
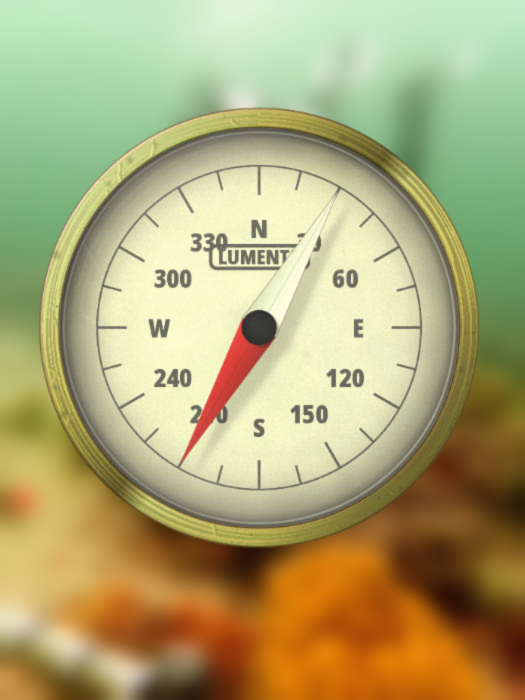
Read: 210 °
